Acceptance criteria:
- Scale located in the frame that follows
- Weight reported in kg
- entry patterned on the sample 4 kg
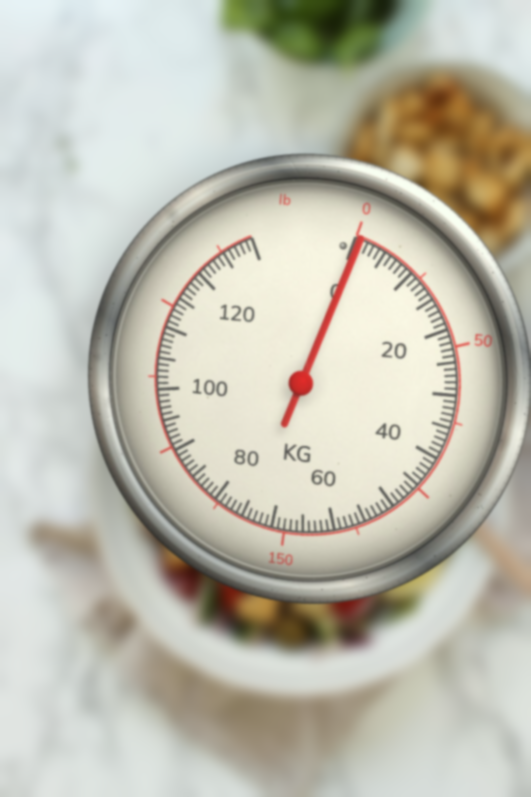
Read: 1 kg
